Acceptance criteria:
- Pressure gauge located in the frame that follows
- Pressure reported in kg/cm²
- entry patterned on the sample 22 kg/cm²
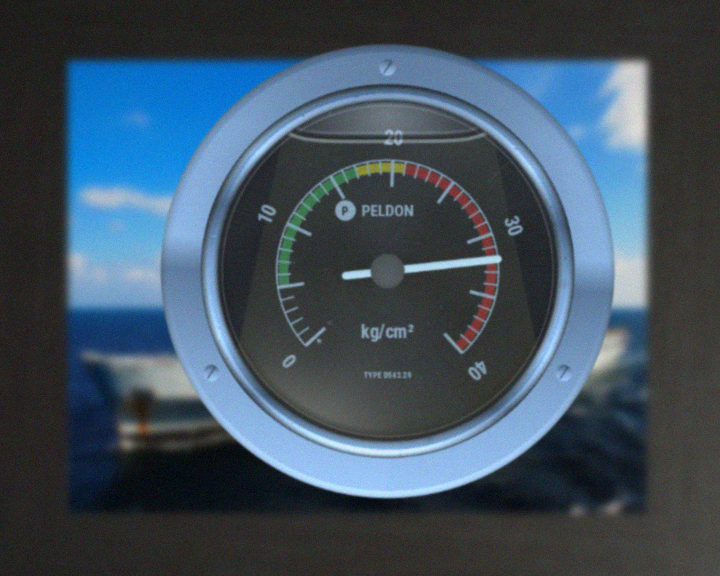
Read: 32 kg/cm²
